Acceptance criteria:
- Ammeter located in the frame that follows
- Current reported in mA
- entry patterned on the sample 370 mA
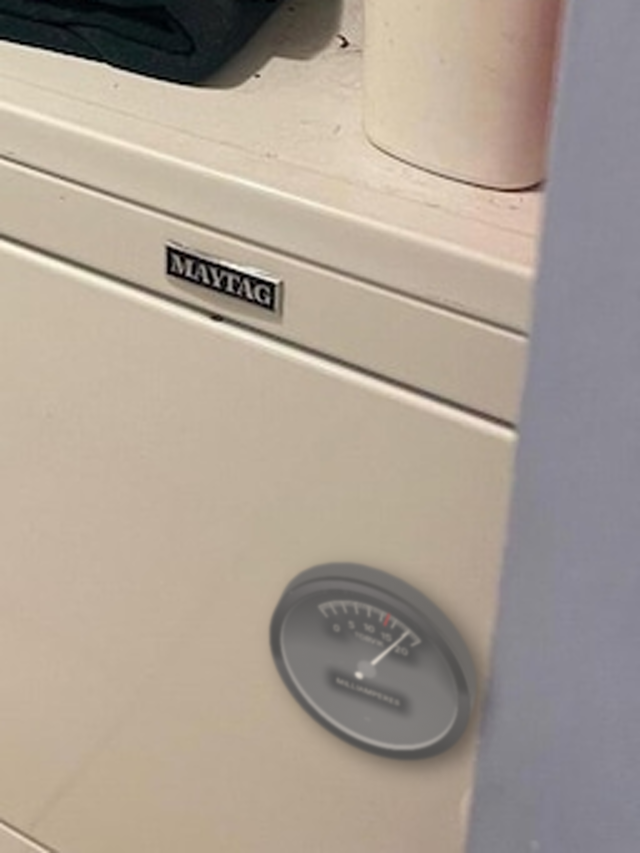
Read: 17.5 mA
